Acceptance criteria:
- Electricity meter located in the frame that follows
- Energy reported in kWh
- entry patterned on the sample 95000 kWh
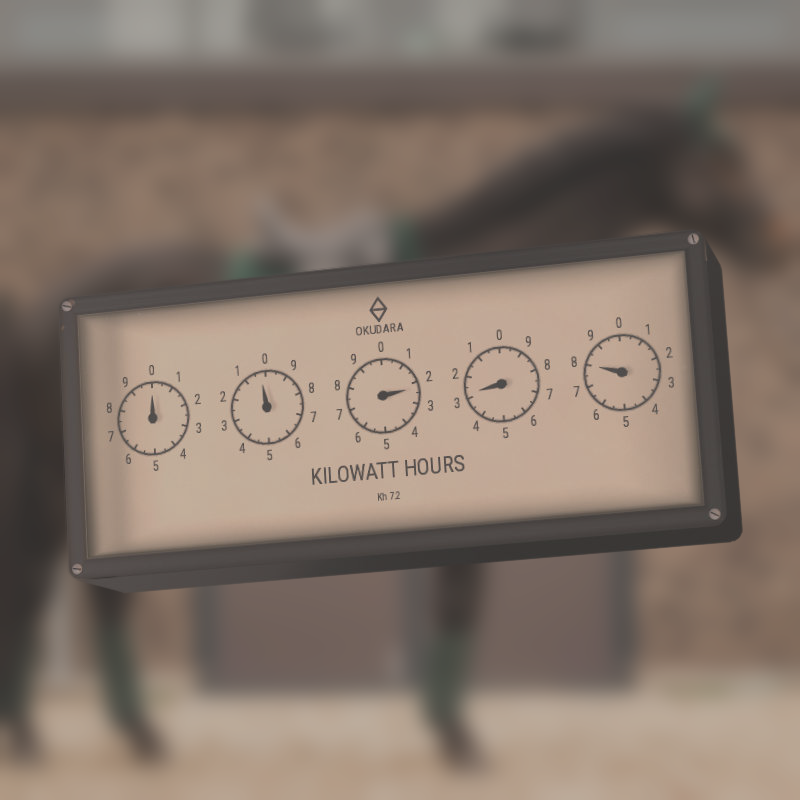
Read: 228 kWh
